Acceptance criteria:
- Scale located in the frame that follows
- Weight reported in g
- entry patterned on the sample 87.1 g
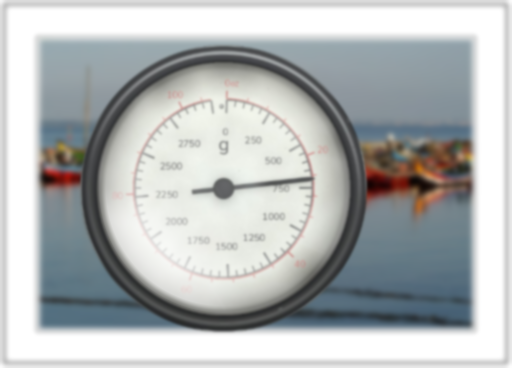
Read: 700 g
